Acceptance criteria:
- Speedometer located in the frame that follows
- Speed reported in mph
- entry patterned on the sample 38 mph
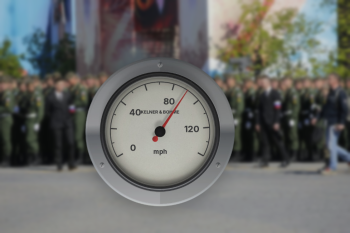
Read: 90 mph
